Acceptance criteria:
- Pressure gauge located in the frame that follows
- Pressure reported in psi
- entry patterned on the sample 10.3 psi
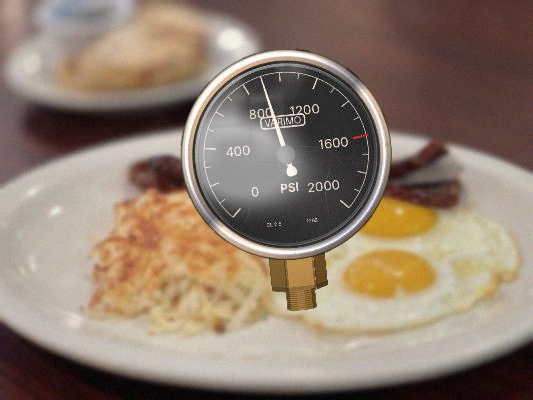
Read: 900 psi
